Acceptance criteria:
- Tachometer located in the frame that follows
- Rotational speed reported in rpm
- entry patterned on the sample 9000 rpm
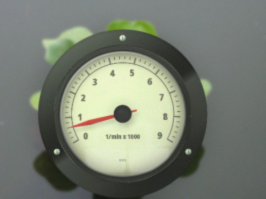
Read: 600 rpm
